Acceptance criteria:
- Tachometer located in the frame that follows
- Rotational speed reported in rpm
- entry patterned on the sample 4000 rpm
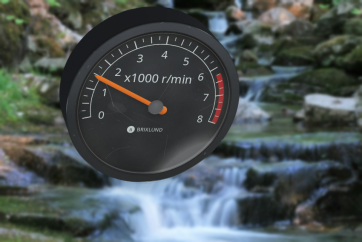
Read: 1500 rpm
